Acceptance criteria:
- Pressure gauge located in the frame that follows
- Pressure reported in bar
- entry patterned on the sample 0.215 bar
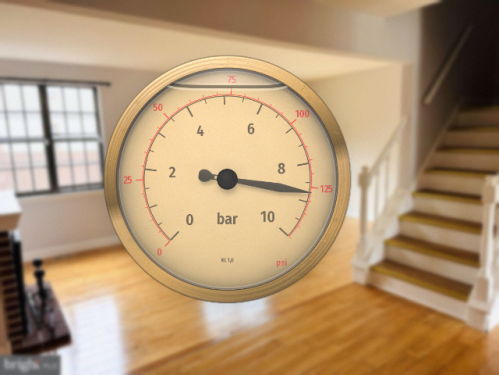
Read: 8.75 bar
